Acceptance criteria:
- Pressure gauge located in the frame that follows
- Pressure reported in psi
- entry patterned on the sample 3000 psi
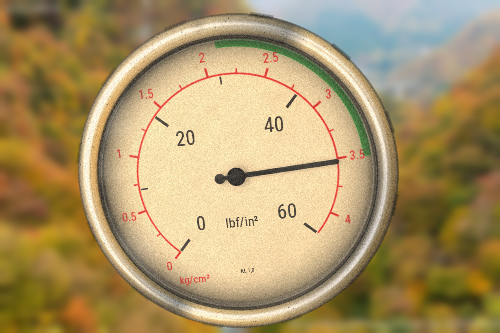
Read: 50 psi
